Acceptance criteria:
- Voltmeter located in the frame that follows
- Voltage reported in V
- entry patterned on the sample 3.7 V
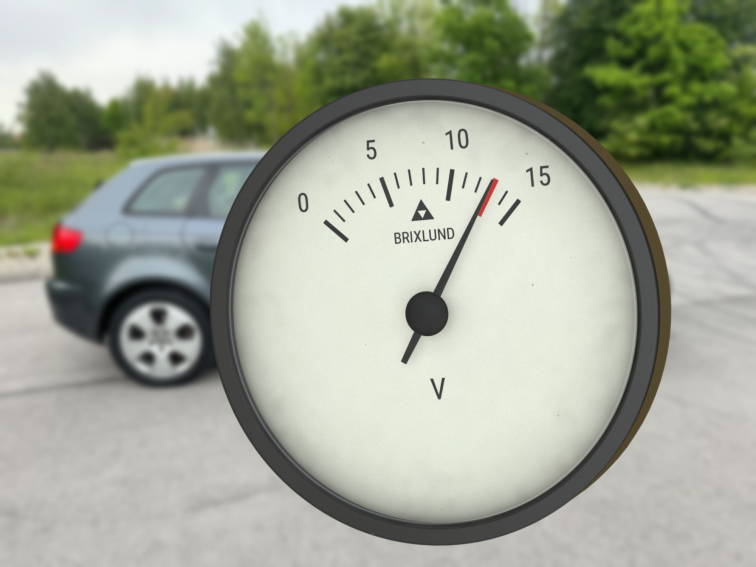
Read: 13 V
